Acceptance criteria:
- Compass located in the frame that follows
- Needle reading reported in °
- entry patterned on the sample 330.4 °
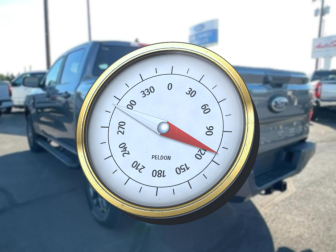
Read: 112.5 °
